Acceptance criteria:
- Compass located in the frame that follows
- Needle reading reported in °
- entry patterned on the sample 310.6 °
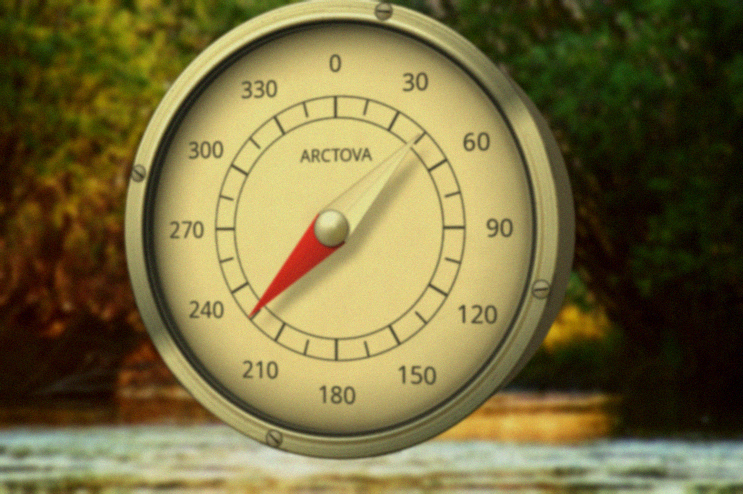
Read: 225 °
